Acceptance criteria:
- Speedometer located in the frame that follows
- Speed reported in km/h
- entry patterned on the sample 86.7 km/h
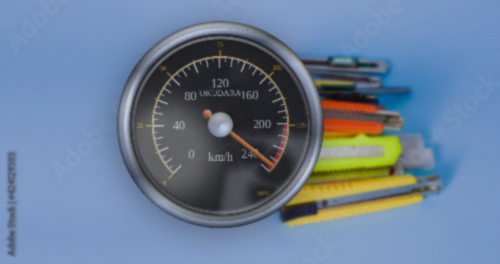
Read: 235 km/h
